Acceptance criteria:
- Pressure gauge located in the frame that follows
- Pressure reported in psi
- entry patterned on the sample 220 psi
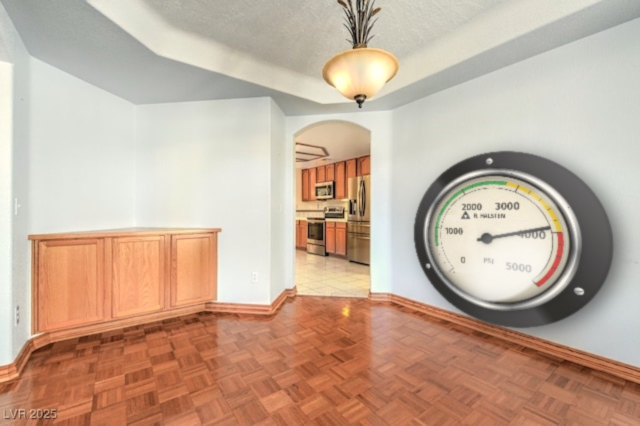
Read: 3900 psi
